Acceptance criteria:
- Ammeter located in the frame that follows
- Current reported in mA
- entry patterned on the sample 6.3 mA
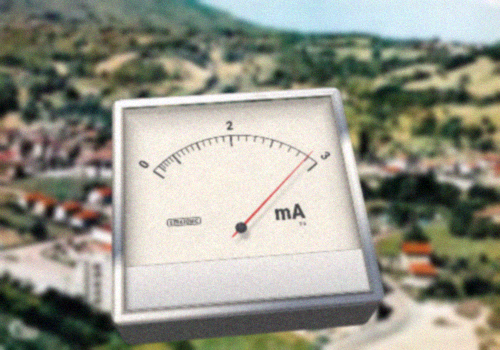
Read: 2.9 mA
